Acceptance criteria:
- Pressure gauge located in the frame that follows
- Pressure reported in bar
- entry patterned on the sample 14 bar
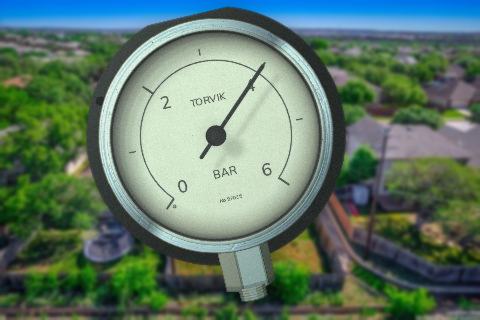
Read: 4 bar
